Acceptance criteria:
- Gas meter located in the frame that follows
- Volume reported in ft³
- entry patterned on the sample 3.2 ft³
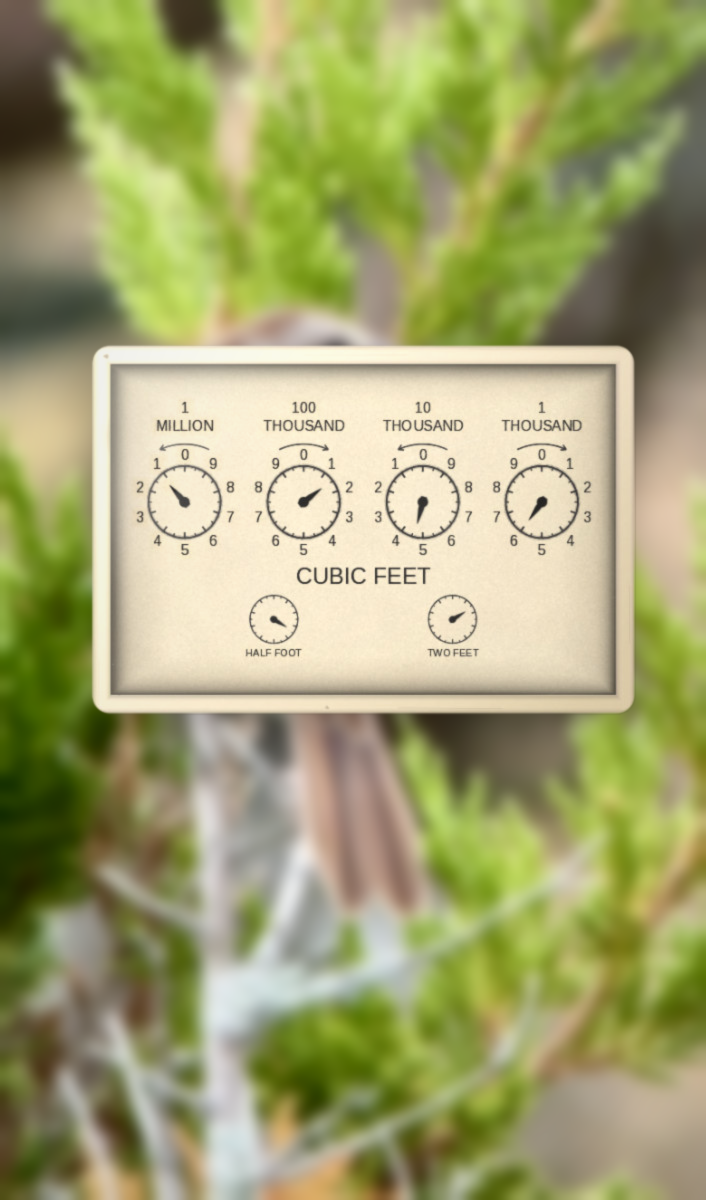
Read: 114600 ft³
